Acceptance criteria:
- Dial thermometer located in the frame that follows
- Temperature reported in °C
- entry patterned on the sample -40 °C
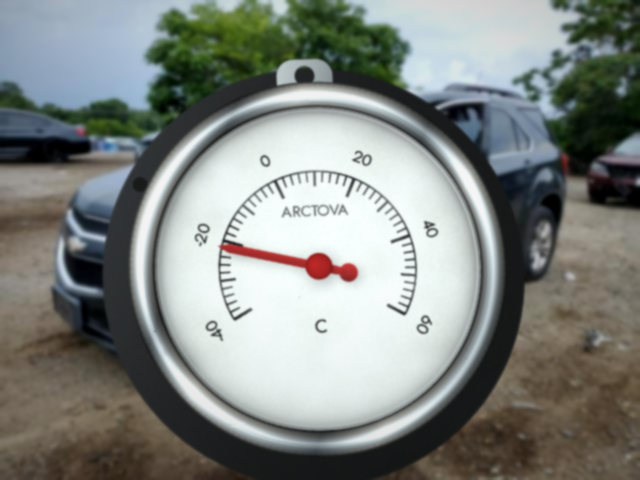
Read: -22 °C
